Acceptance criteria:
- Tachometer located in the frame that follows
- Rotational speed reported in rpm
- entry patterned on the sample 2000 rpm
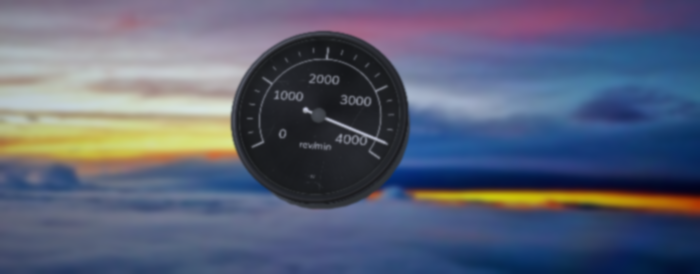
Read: 3800 rpm
